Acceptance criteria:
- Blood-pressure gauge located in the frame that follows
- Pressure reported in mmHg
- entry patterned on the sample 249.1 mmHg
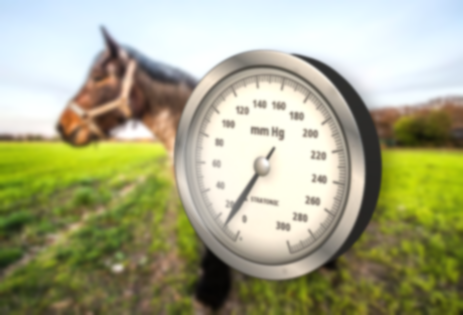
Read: 10 mmHg
